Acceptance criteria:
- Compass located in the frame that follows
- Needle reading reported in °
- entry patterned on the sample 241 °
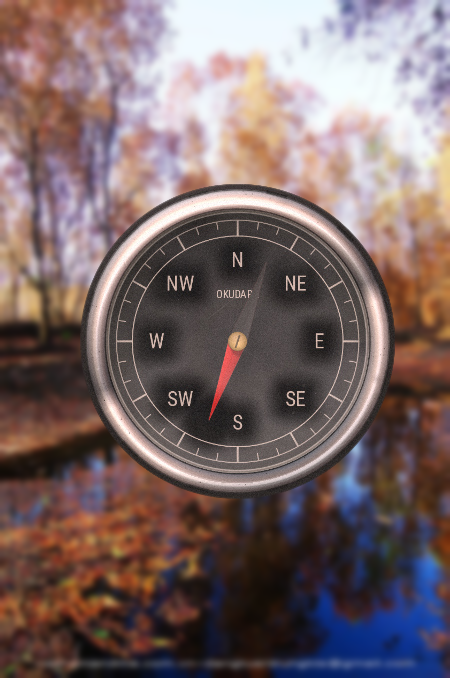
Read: 200 °
